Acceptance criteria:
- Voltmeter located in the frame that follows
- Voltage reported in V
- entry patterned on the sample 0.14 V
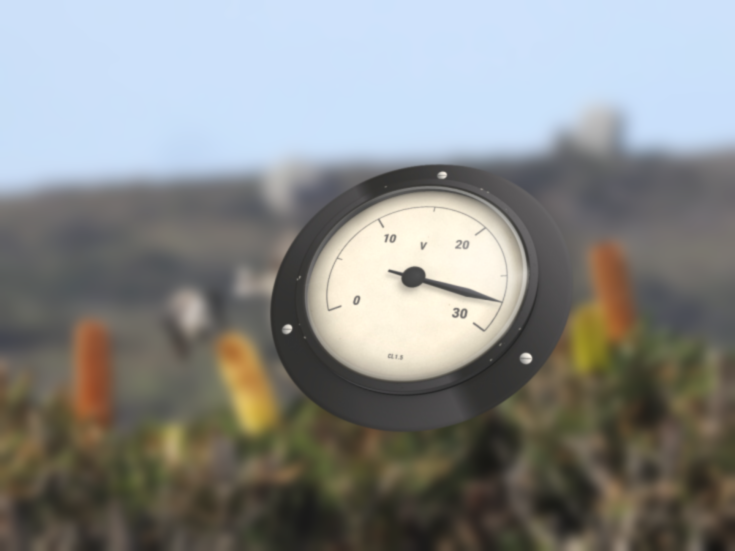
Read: 27.5 V
